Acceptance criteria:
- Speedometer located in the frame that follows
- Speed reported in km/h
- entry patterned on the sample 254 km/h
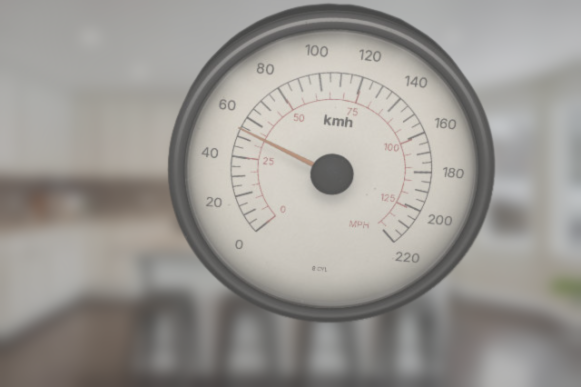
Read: 55 km/h
